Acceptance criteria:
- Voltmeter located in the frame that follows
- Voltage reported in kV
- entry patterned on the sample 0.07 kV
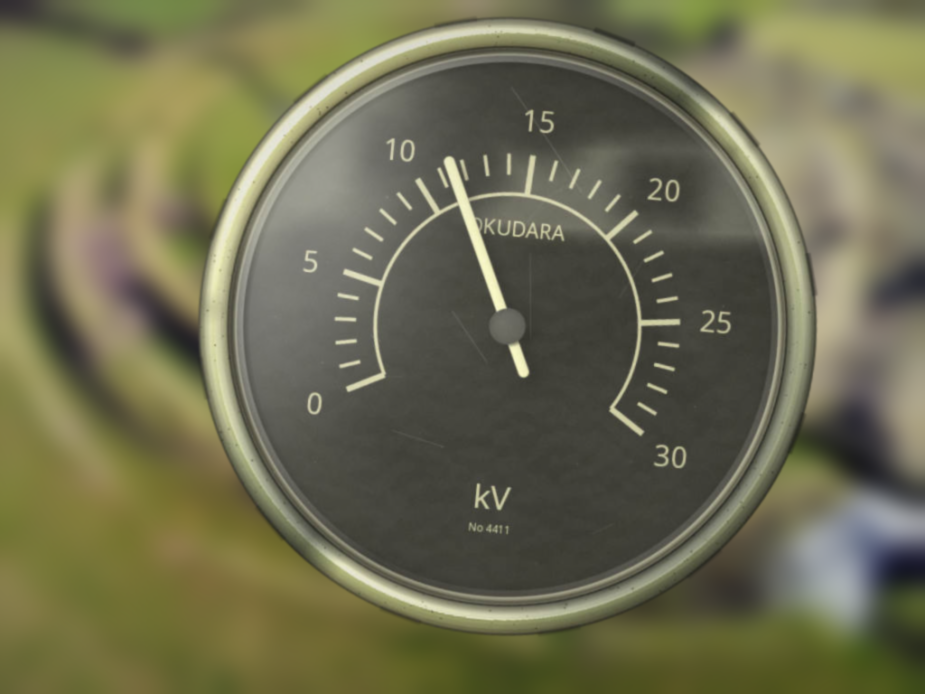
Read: 11.5 kV
